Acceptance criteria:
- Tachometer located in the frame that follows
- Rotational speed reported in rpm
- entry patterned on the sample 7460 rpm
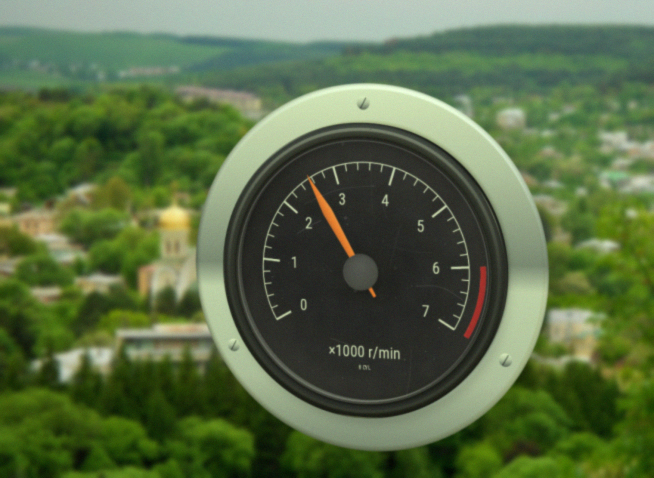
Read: 2600 rpm
